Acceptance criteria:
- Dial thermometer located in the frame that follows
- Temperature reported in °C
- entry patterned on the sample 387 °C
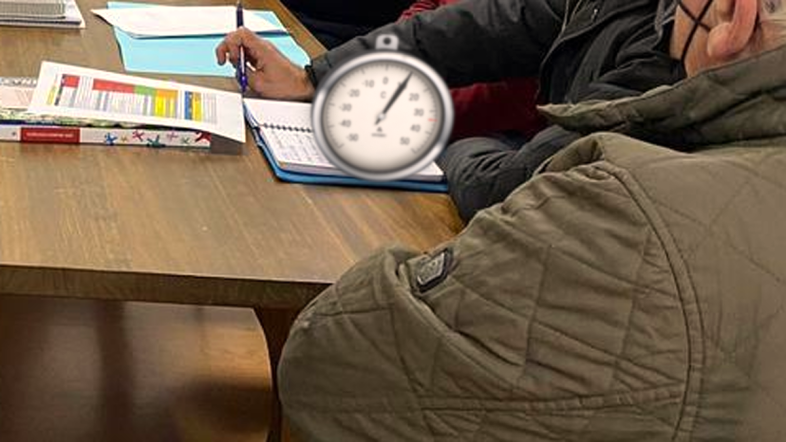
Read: 10 °C
